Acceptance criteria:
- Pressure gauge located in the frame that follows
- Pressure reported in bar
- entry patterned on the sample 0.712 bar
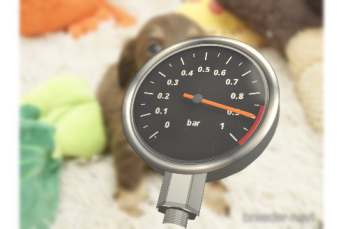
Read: 0.9 bar
